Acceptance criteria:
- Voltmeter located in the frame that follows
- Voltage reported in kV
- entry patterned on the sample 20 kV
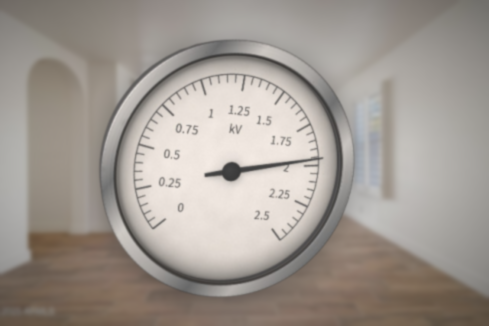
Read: 1.95 kV
